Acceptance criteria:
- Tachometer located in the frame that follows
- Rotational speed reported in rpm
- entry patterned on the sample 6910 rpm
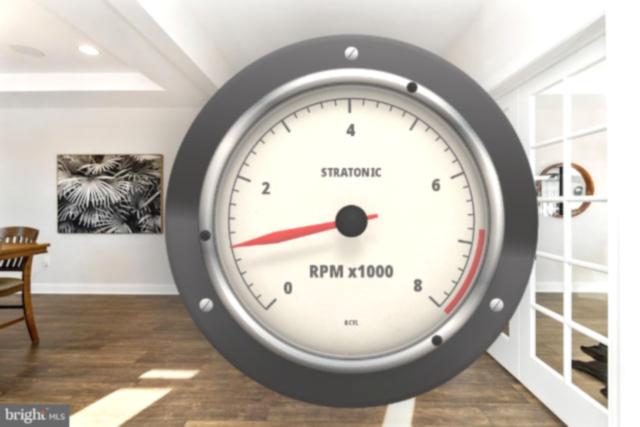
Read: 1000 rpm
